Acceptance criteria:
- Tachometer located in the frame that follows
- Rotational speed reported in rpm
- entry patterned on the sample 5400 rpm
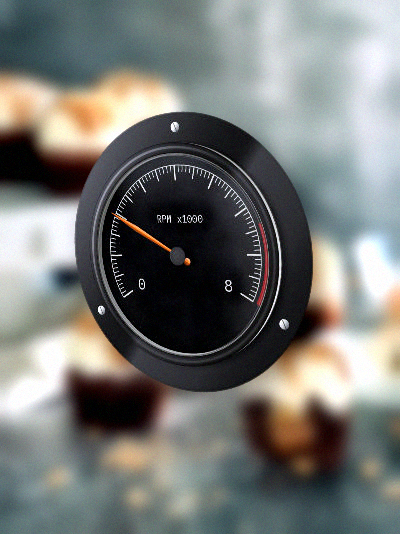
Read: 2000 rpm
